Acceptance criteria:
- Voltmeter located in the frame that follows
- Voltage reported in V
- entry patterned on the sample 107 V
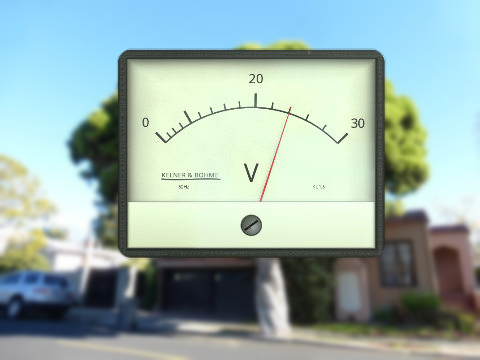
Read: 24 V
